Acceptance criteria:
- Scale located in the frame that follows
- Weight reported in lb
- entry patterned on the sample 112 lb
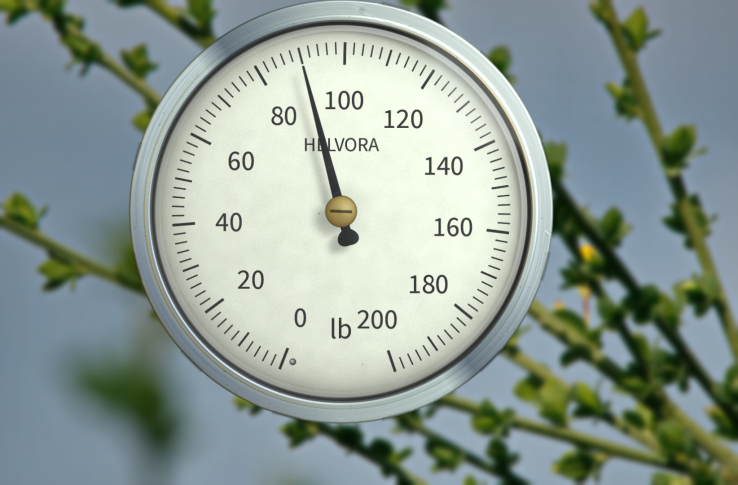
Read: 90 lb
